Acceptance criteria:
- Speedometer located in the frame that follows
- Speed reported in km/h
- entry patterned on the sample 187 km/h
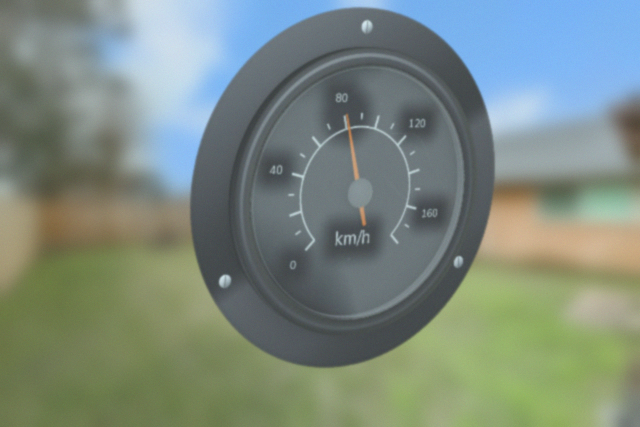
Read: 80 km/h
